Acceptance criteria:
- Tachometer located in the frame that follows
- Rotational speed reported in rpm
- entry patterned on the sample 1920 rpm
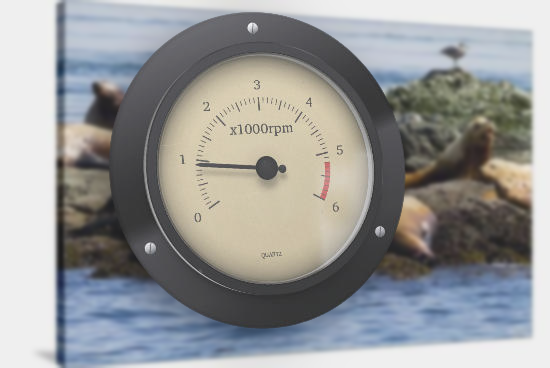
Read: 900 rpm
